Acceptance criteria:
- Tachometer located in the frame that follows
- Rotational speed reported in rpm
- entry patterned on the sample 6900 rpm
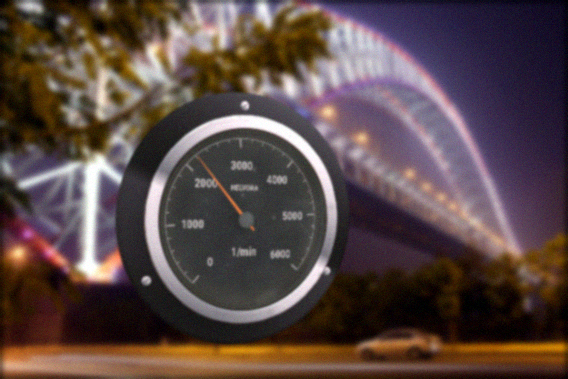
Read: 2200 rpm
